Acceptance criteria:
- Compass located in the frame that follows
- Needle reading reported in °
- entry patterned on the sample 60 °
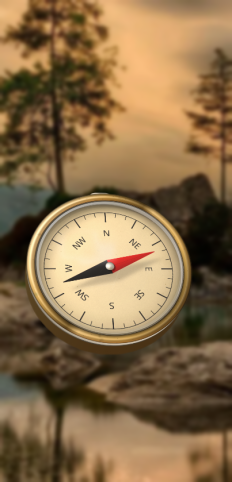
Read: 70 °
